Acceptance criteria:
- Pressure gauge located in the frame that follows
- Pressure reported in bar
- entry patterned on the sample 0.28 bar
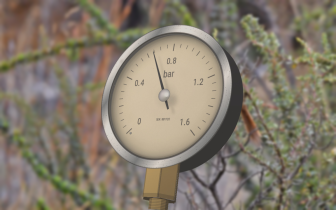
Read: 0.65 bar
